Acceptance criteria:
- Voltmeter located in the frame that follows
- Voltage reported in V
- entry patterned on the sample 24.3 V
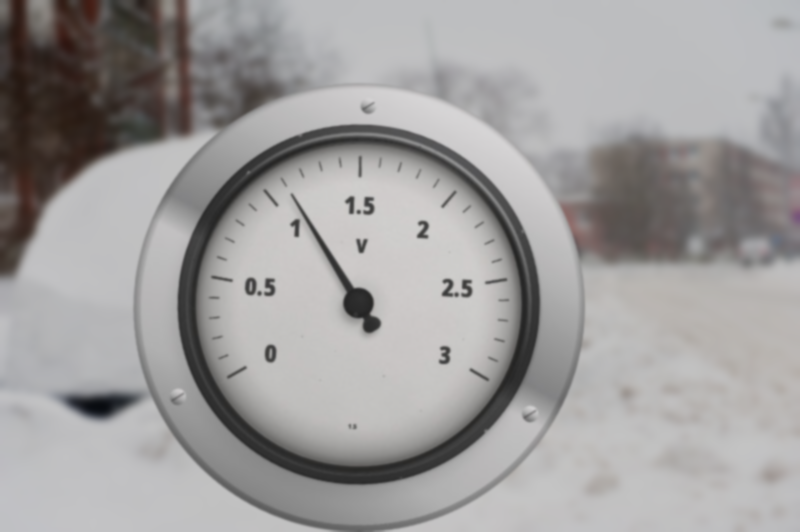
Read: 1.1 V
